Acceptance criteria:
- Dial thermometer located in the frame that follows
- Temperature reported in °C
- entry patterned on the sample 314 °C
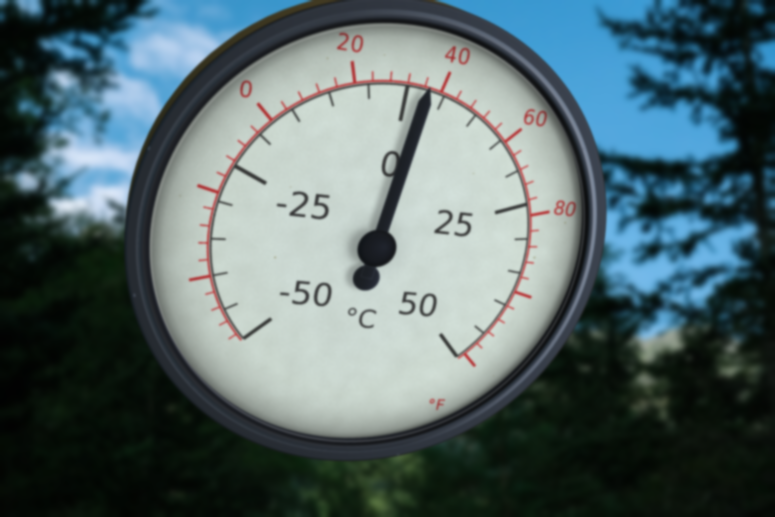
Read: 2.5 °C
